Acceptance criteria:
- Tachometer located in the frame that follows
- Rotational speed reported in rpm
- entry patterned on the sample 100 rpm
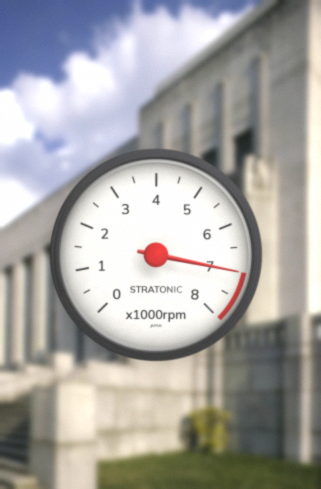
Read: 7000 rpm
